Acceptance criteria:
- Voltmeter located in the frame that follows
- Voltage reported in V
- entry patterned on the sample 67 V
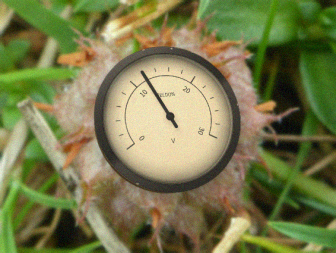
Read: 12 V
